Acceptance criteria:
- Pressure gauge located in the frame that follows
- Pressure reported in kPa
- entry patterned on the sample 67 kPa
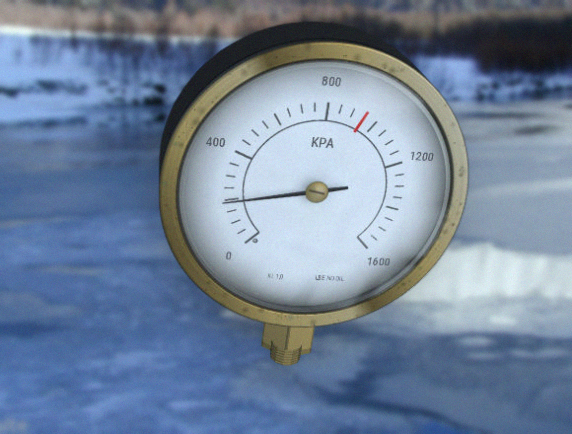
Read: 200 kPa
